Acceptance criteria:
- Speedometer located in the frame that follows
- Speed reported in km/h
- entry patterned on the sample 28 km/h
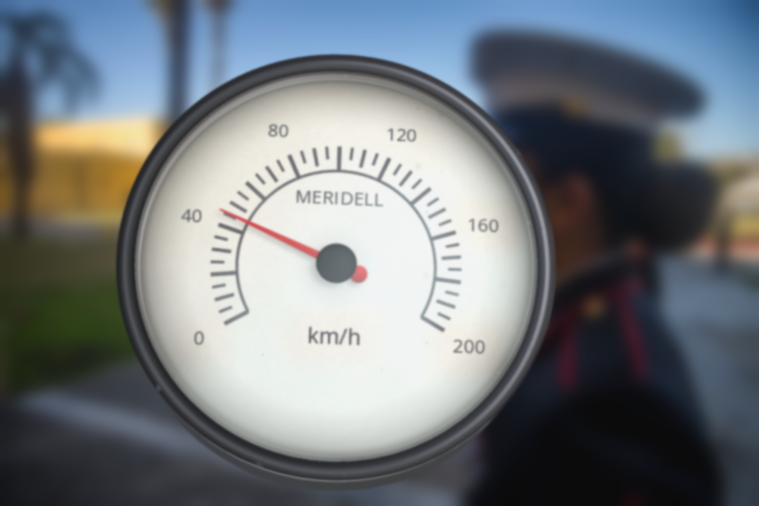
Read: 45 km/h
